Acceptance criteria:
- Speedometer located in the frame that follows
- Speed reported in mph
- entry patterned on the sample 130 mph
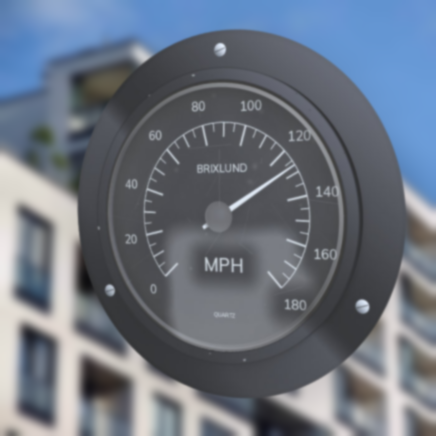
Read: 127.5 mph
